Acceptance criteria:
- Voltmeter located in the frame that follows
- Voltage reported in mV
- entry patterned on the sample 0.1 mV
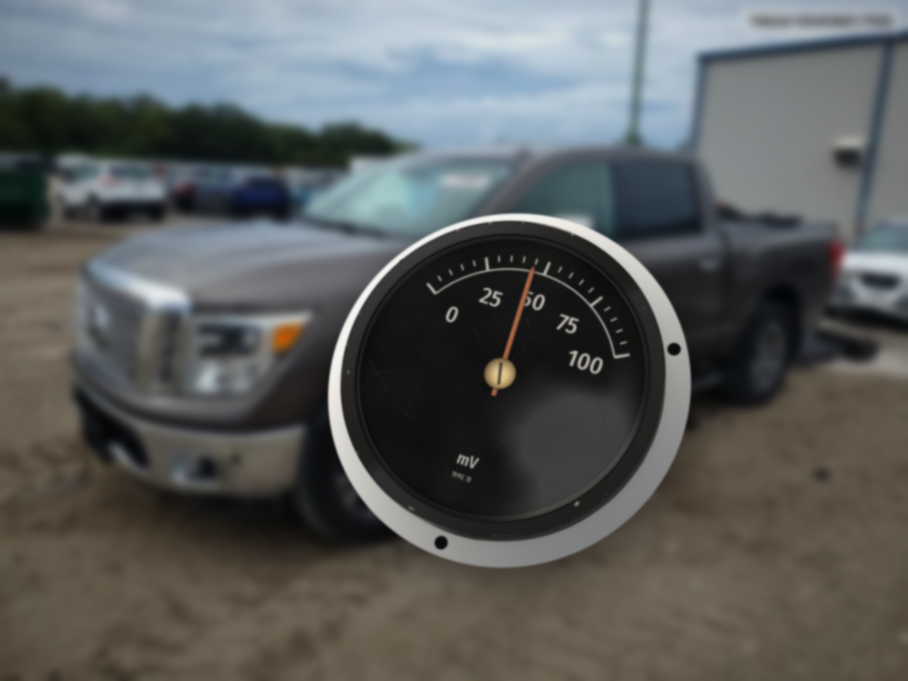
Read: 45 mV
